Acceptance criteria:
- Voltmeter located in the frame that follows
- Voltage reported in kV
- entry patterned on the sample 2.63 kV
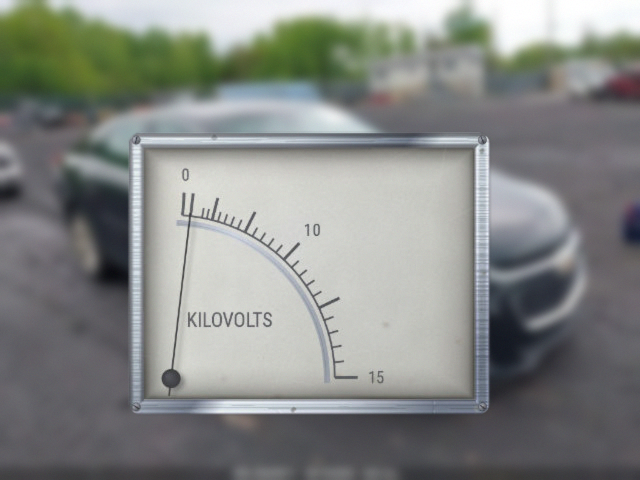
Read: 2.5 kV
